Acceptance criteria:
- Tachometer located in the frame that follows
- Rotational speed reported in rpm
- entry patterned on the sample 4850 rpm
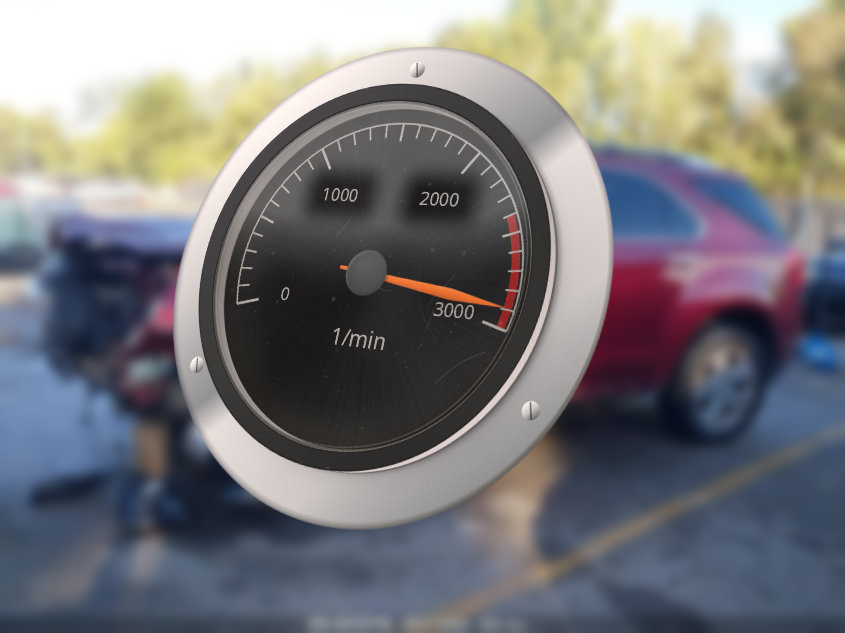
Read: 2900 rpm
